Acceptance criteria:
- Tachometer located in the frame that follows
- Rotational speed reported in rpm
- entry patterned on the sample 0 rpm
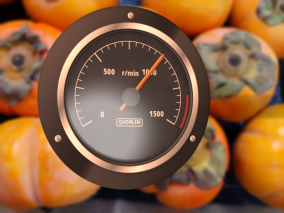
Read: 1000 rpm
